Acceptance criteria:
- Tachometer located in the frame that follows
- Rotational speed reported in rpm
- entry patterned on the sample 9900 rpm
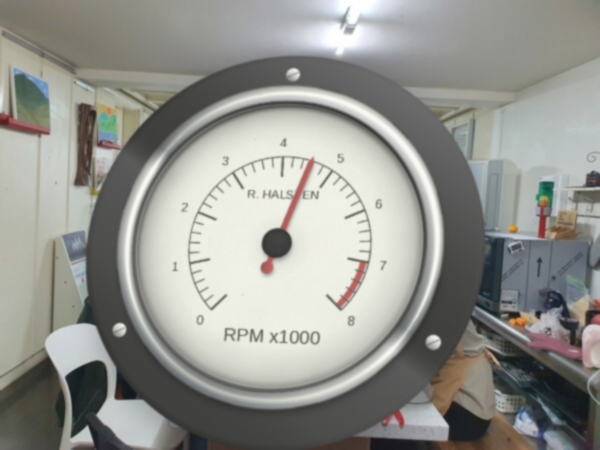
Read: 4600 rpm
